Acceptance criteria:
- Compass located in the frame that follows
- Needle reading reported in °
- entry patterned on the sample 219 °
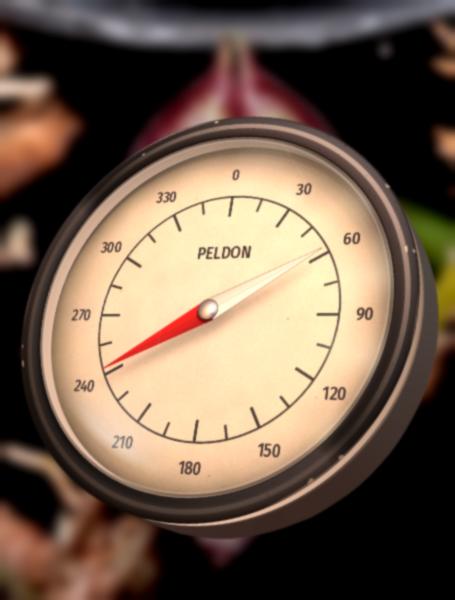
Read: 240 °
